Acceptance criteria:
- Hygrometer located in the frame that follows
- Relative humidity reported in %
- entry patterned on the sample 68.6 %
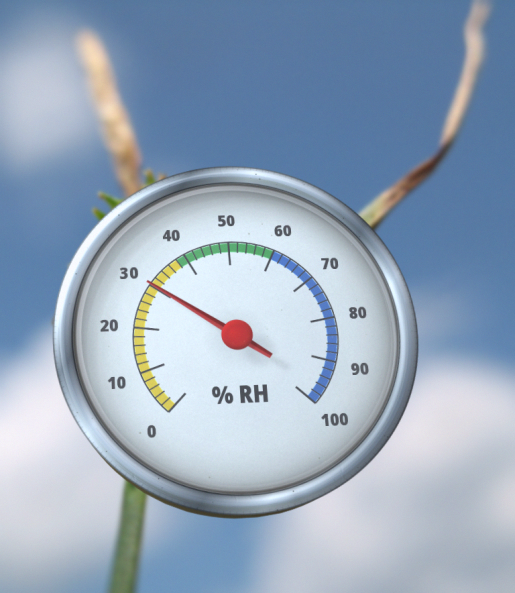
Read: 30 %
